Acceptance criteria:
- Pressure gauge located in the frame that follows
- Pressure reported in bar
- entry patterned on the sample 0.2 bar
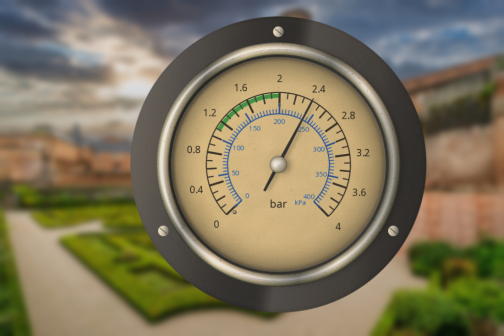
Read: 2.4 bar
